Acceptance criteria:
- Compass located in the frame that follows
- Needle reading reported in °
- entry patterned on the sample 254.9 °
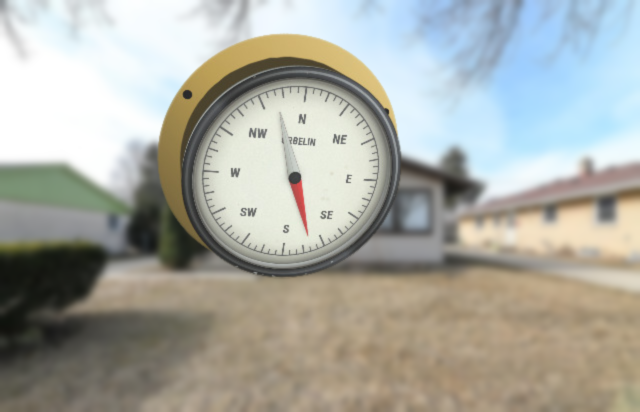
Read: 160 °
